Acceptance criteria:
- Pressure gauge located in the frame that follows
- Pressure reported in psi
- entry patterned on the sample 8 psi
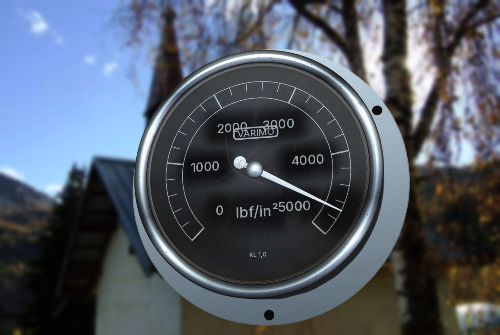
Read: 4700 psi
